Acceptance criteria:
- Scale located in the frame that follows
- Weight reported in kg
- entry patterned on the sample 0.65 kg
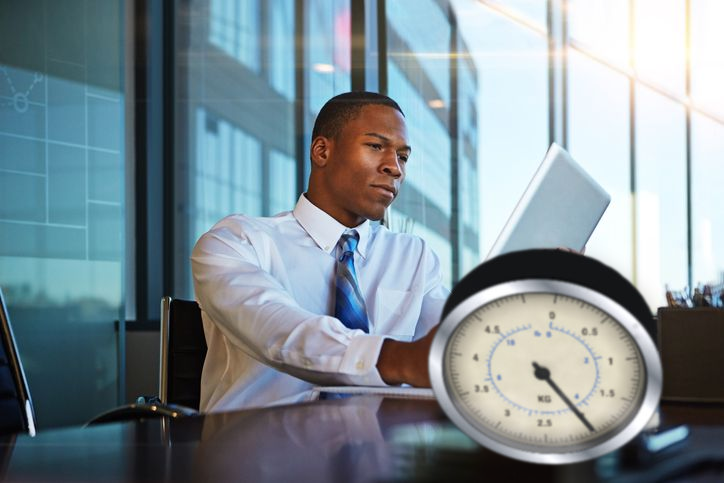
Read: 2 kg
